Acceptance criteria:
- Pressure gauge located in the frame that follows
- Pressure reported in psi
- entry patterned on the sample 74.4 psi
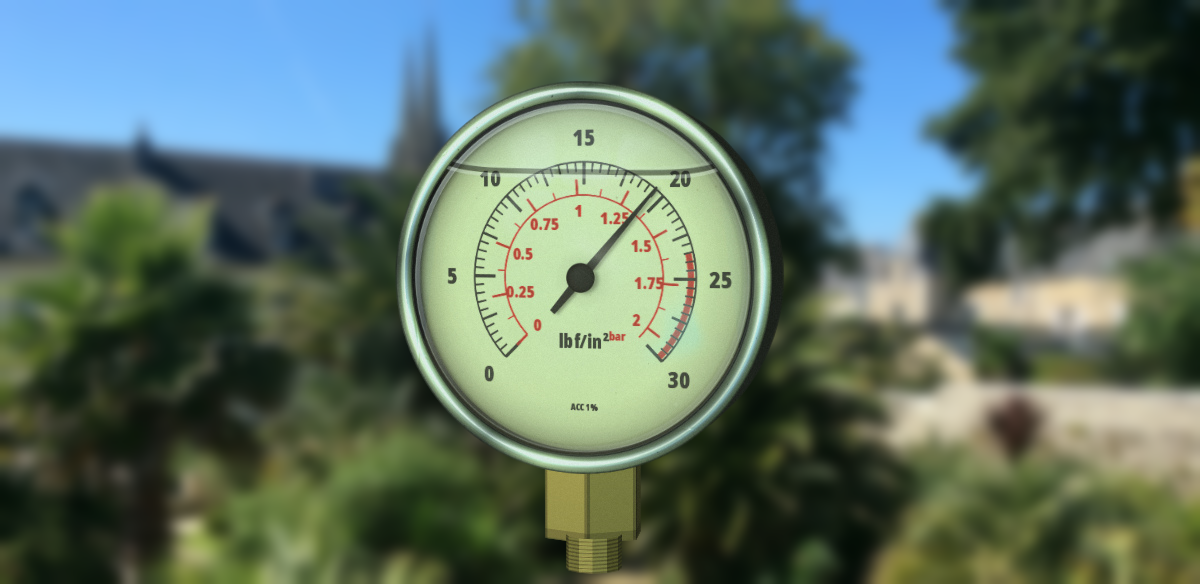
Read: 19.5 psi
